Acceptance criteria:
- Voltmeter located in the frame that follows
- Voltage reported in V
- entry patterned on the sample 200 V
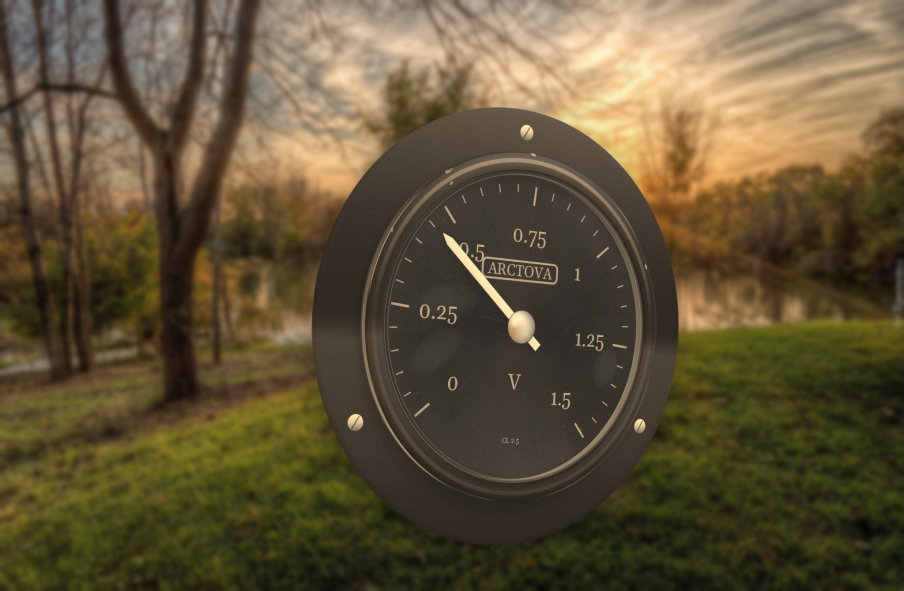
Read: 0.45 V
